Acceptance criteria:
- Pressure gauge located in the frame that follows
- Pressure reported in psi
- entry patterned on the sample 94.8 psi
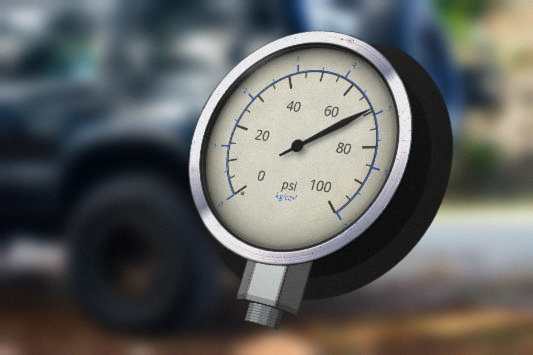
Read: 70 psi
